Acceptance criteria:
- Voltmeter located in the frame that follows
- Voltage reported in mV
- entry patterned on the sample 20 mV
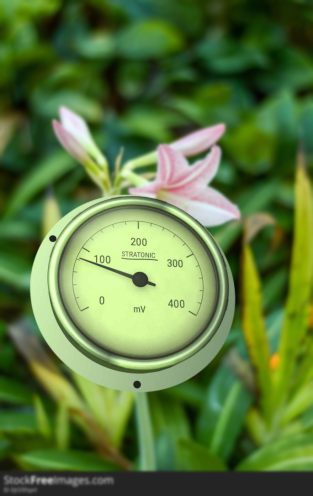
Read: 80 mV
